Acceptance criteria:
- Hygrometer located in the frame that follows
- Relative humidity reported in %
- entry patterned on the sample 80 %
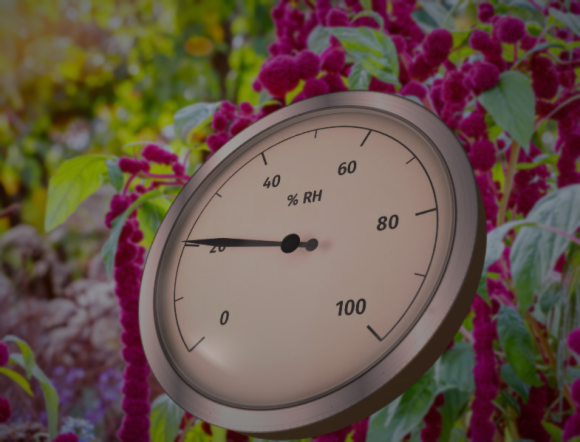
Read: 20 %
